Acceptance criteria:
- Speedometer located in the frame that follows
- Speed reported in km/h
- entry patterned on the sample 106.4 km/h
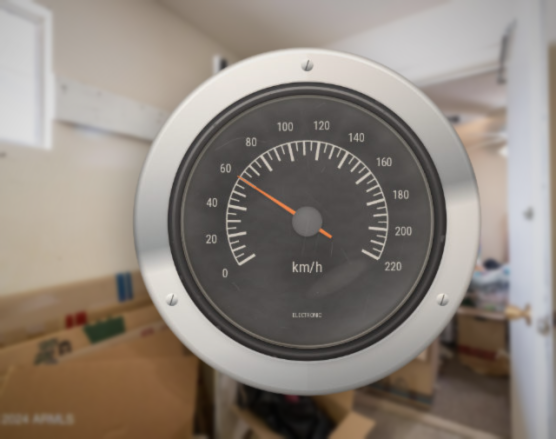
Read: 60 km/h
